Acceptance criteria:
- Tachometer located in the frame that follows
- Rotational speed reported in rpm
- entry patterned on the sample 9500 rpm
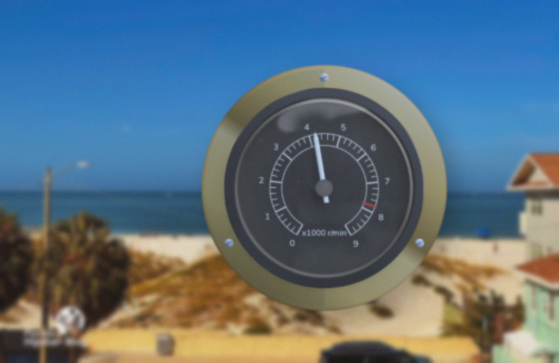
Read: 4200 rpm
